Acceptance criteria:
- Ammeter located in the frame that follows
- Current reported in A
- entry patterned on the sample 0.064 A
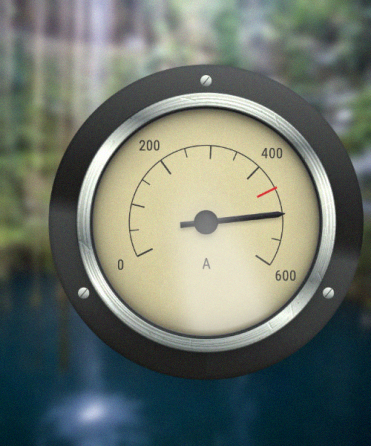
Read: 500 A
